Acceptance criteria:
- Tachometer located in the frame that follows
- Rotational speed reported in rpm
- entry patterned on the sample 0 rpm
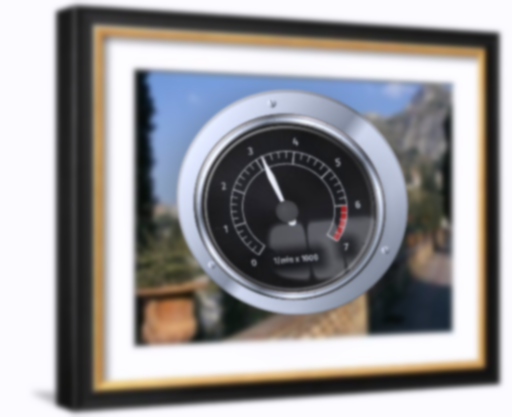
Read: 3200 rpm
